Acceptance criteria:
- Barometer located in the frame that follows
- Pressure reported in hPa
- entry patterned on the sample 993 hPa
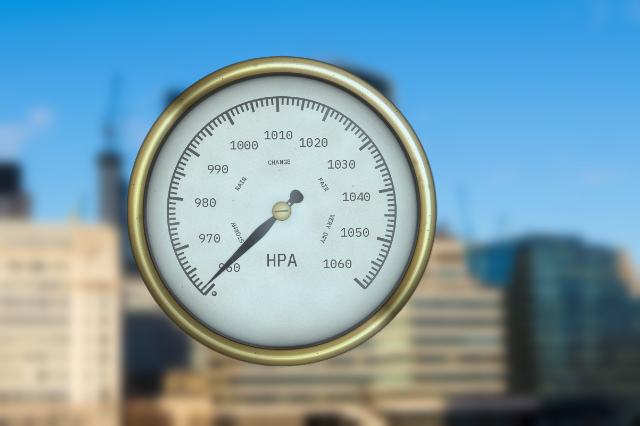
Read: 961 hPa
